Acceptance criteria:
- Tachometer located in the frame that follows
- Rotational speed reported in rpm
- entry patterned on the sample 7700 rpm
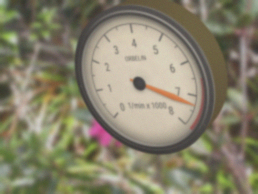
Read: 7250 rpm
